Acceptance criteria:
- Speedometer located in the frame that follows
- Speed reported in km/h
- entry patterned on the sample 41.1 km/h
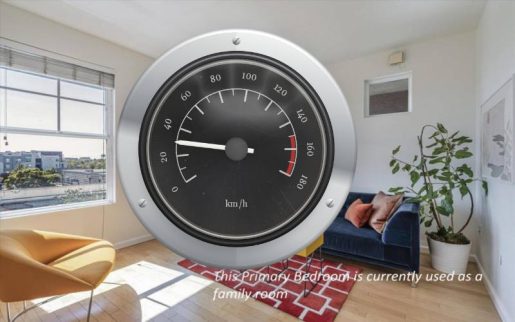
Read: 30 km/h
